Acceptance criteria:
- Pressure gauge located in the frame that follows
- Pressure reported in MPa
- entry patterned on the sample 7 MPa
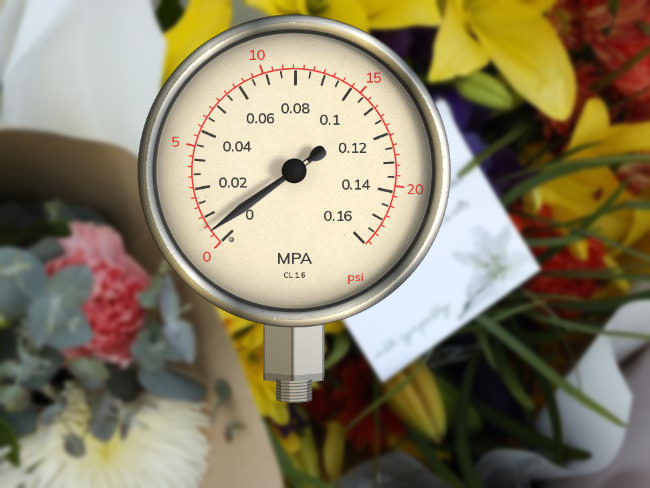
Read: 0.005 MPa
